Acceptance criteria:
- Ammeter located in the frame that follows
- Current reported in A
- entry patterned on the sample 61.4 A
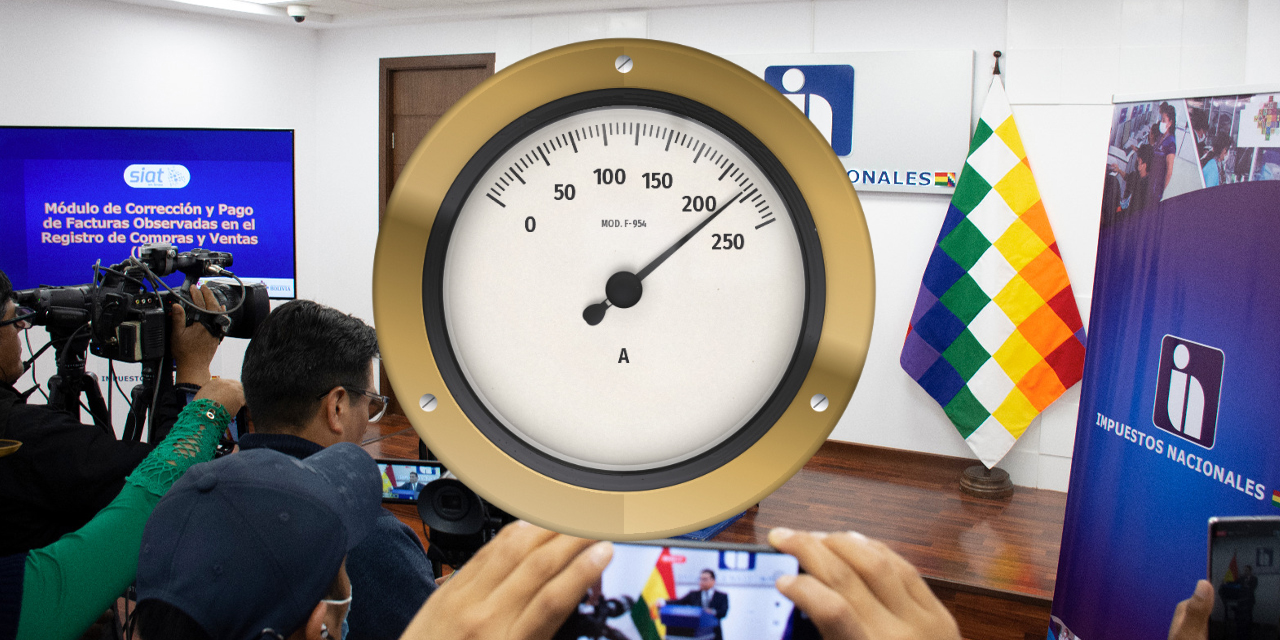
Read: 220 A
